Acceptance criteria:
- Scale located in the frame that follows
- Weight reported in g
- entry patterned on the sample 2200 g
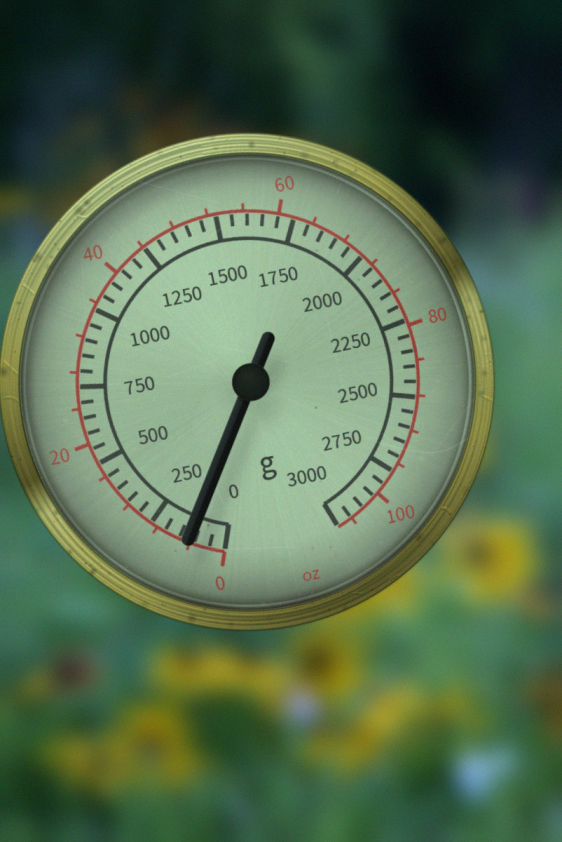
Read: 125 g
